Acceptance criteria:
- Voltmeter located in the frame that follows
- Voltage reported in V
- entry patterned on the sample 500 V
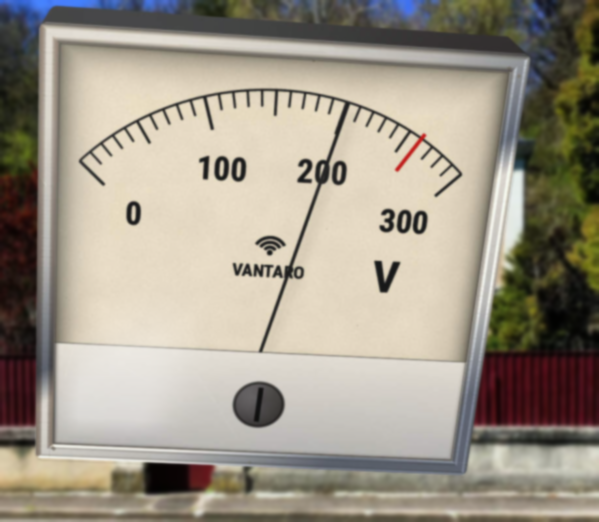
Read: 200 V
